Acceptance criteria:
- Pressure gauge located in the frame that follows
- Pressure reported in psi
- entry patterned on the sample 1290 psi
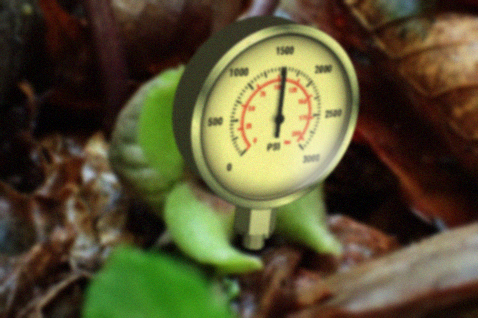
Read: 1500 psi
